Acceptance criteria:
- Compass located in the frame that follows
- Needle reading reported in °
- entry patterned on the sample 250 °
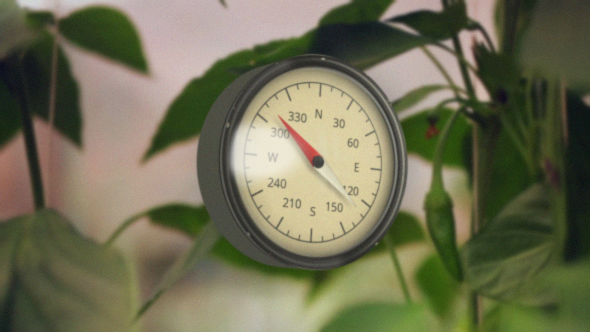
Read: 310 °
